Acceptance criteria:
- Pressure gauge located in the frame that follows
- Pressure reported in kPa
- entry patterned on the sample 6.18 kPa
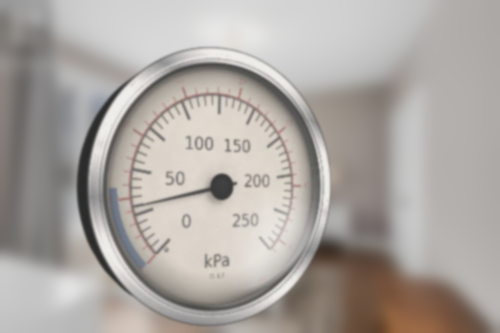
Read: 30 kPa
